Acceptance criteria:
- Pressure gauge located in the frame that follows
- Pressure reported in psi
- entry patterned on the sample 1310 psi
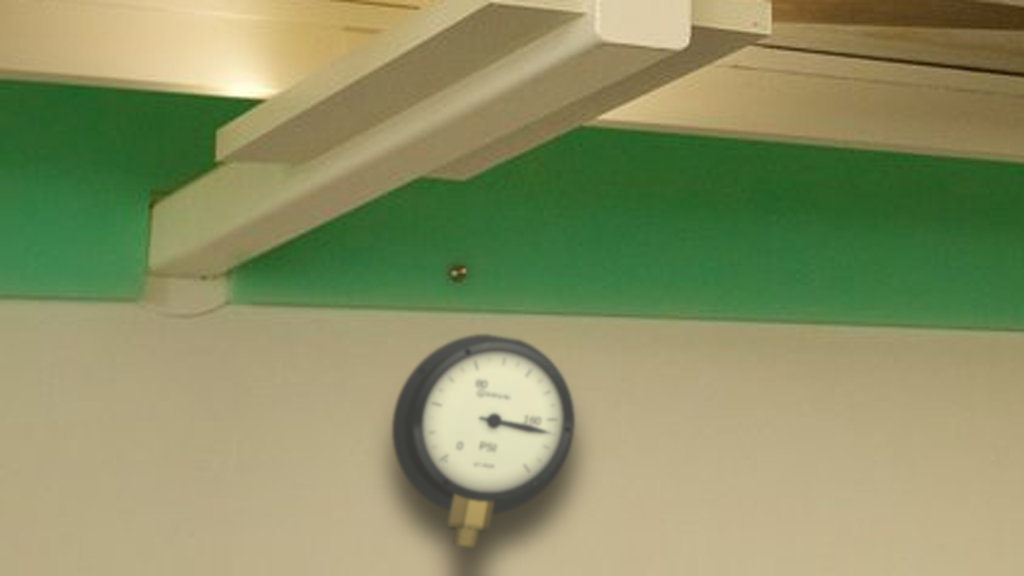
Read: 170 psi
